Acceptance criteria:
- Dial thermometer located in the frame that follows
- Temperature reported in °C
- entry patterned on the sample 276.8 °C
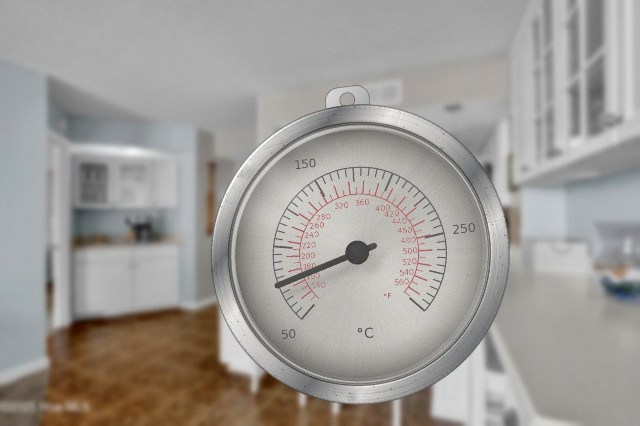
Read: 75 °C
